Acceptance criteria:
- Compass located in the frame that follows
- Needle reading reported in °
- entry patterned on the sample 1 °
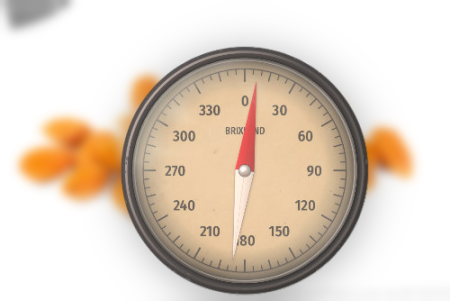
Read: 7.5 °
